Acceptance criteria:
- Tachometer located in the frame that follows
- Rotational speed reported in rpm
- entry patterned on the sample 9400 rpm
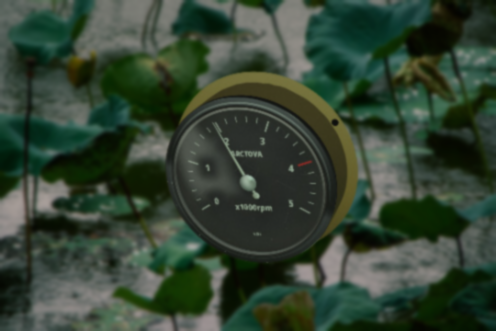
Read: 2000 rpm
